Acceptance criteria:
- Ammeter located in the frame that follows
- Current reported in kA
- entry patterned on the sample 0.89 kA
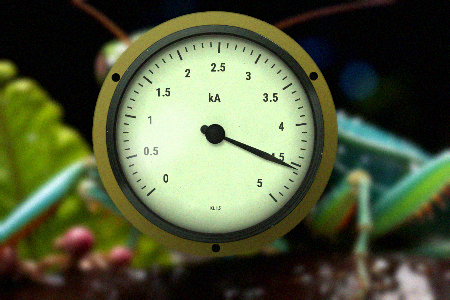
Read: 4.55 kA
